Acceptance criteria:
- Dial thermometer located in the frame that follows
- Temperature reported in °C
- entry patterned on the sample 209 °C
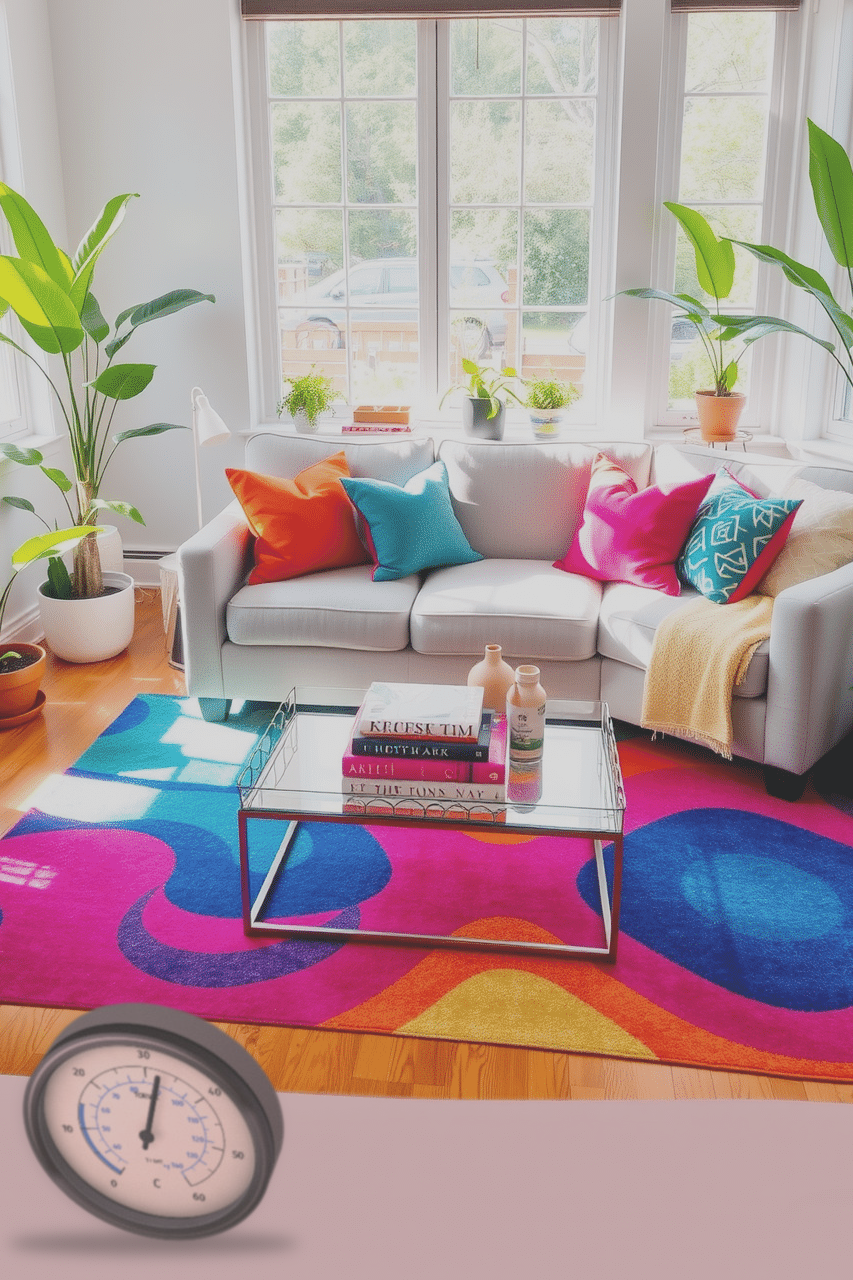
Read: 32.5 °C
